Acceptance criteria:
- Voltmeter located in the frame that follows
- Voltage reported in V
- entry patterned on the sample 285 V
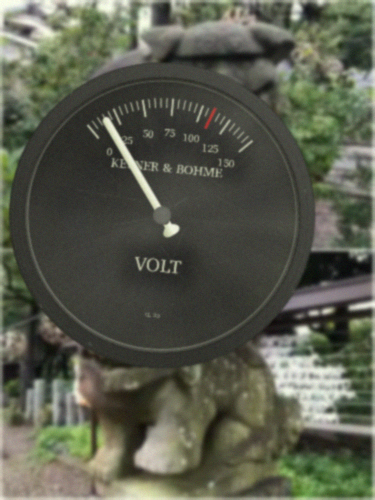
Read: 15 V
